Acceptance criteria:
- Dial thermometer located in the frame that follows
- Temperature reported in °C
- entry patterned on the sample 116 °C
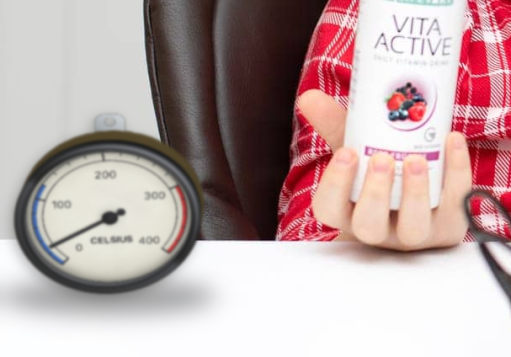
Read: 30 °C
